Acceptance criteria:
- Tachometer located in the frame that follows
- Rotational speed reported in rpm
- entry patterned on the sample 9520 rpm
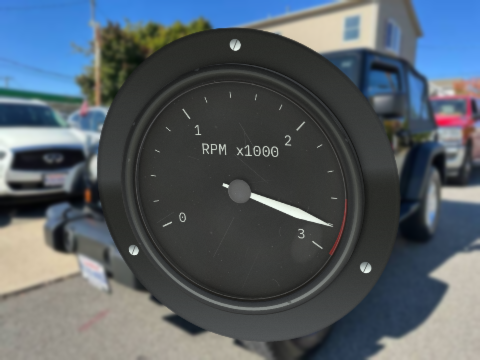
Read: 2800 rpm
